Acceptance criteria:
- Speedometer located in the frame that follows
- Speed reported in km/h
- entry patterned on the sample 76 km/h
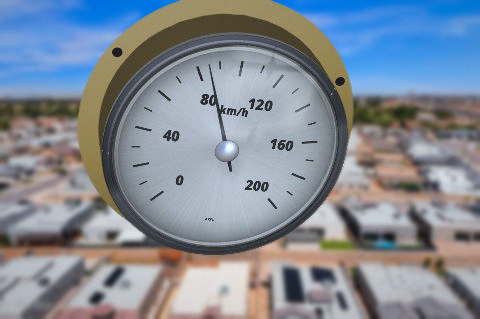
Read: 85 km/h
